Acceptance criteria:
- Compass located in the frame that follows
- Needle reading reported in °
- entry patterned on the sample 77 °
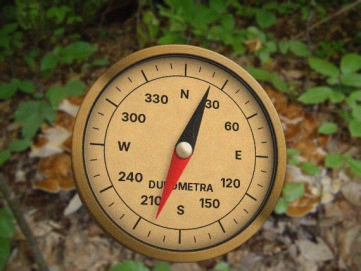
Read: 200 °
